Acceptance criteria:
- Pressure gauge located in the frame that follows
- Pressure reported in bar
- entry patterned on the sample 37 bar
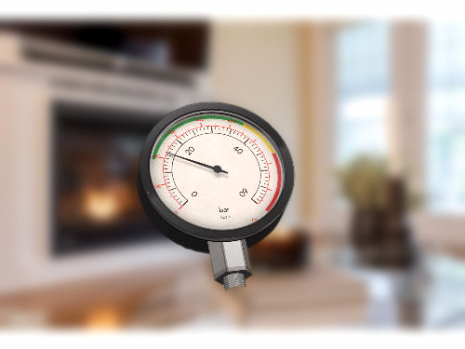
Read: 15 bar
